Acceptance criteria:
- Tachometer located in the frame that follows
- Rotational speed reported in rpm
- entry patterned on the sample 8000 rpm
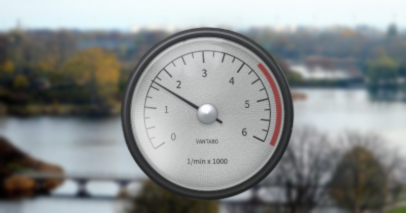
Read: 1625 rpm
